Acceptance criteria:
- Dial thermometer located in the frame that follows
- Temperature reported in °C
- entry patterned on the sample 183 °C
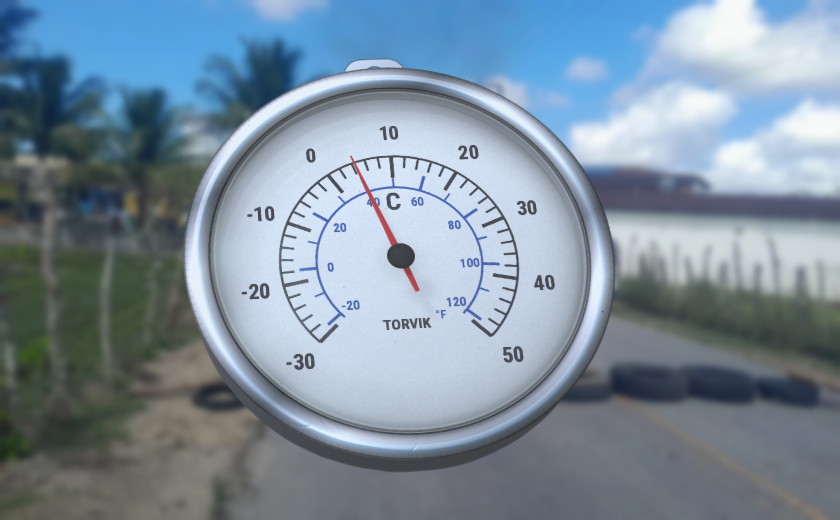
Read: 4 °C
